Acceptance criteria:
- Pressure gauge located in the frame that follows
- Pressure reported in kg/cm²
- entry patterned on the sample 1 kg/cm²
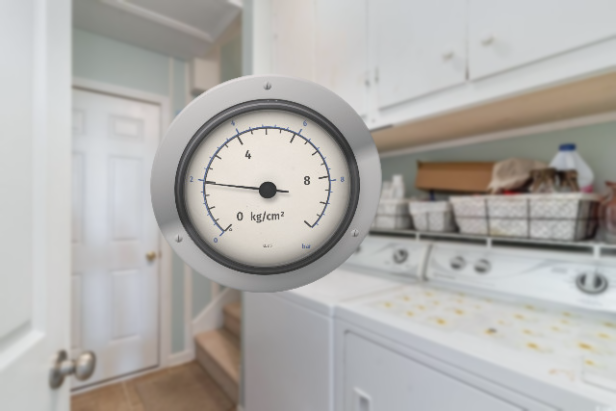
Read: 2 kg/cm²
